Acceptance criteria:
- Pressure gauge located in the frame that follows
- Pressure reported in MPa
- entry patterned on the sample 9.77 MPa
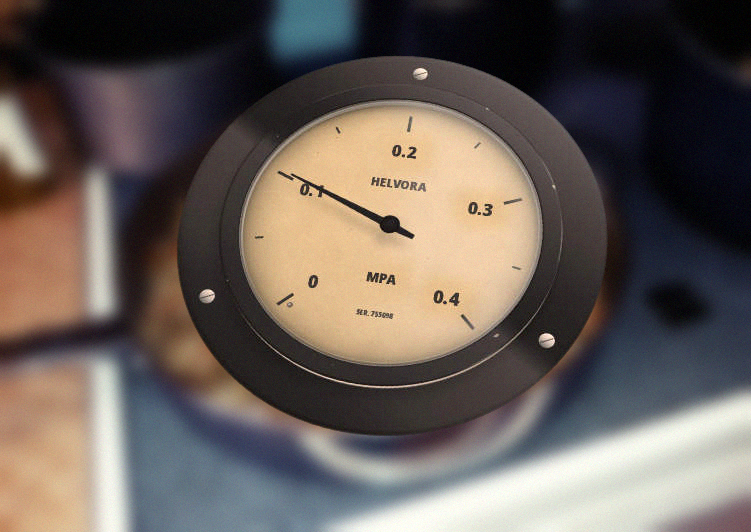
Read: 0.1 MPa
